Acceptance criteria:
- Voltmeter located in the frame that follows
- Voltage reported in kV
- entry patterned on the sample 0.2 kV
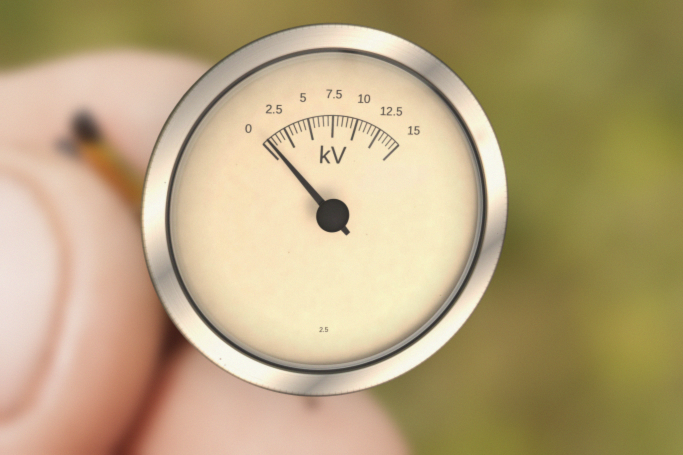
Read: 0.5 kV
